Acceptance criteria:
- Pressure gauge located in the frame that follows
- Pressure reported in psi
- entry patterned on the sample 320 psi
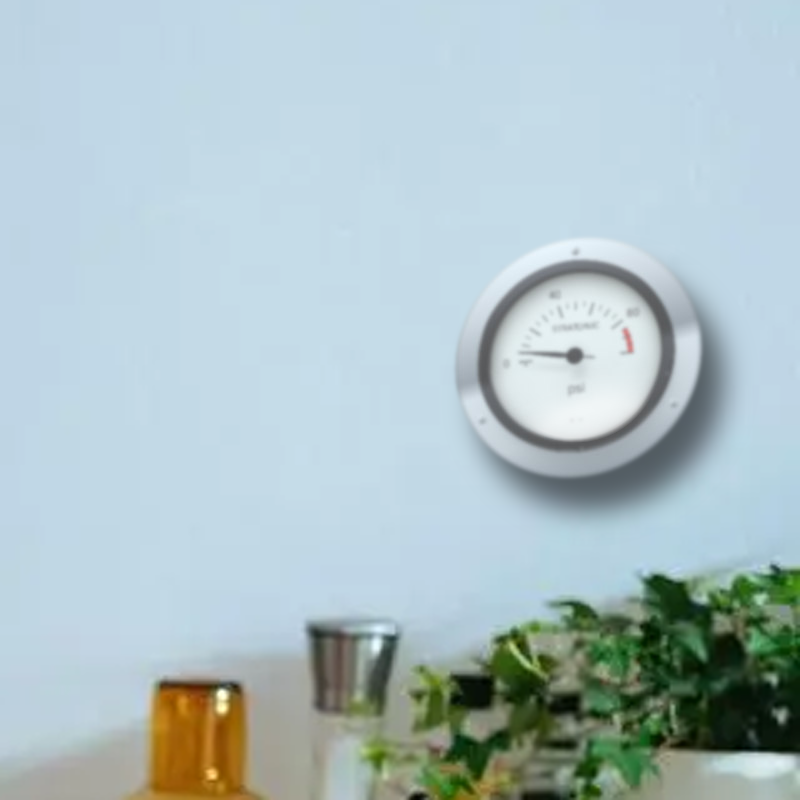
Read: 5 psi
